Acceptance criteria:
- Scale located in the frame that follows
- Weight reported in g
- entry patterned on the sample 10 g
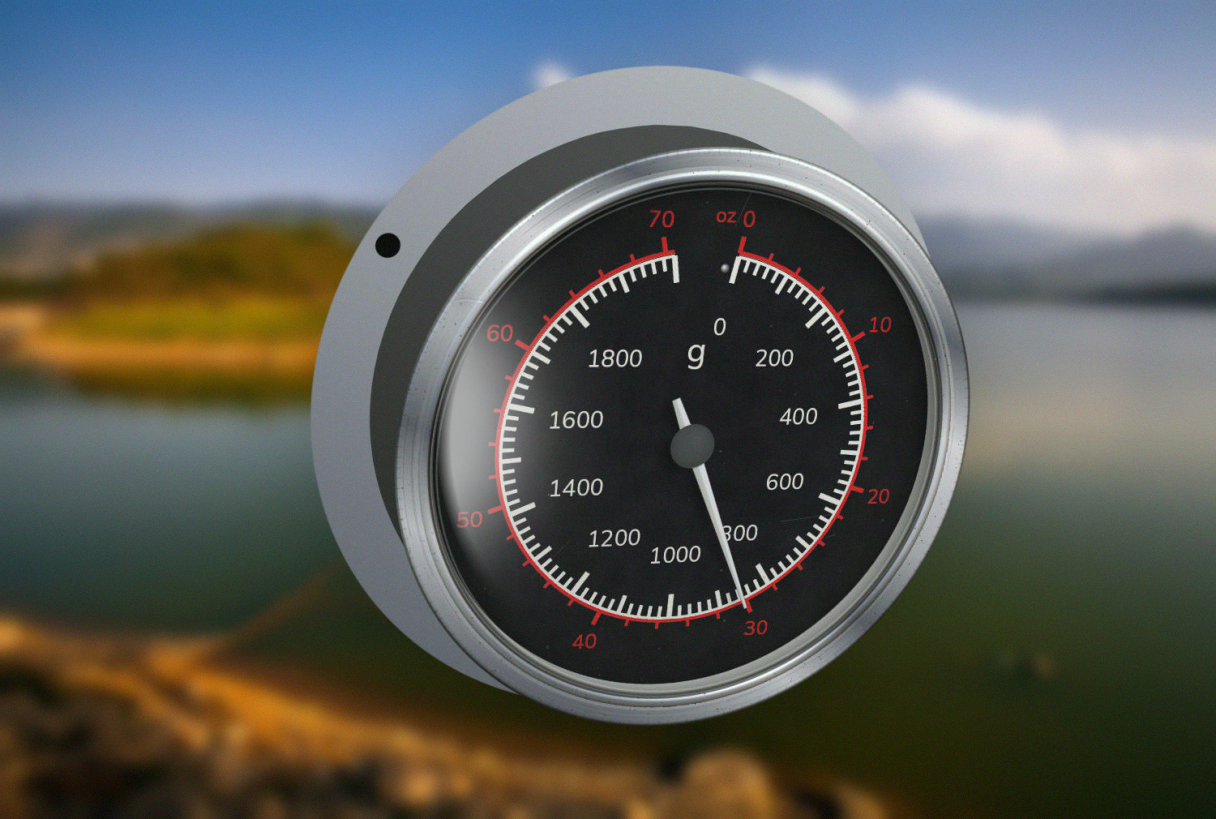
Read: 860 g
